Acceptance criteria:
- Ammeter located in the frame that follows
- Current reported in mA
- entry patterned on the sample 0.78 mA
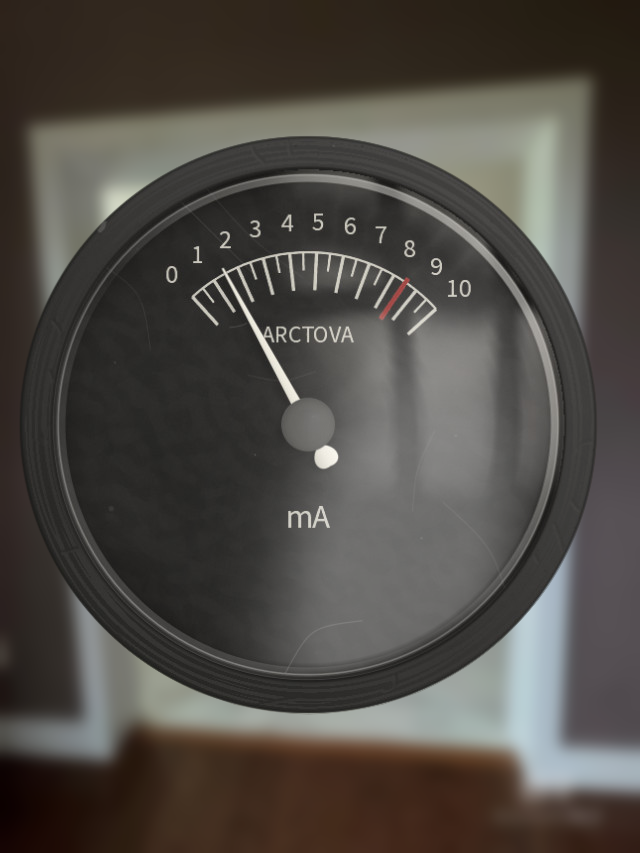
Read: 1.5 mA
